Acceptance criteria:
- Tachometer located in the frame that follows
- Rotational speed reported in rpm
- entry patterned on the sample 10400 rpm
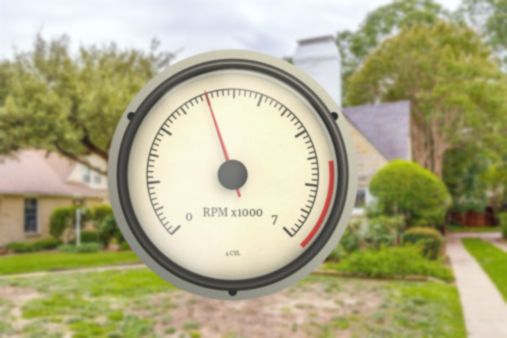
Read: 3000 rpm
